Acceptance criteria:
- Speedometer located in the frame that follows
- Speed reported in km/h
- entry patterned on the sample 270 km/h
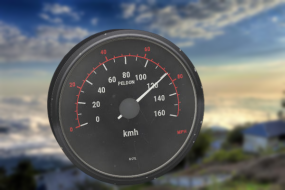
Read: 120 km/h
